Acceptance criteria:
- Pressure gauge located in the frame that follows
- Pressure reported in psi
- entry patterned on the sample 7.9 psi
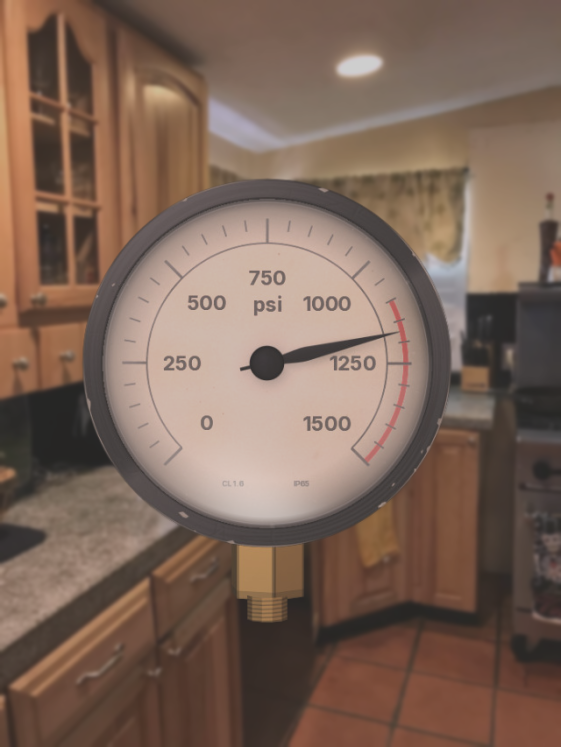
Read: 1175 psi
